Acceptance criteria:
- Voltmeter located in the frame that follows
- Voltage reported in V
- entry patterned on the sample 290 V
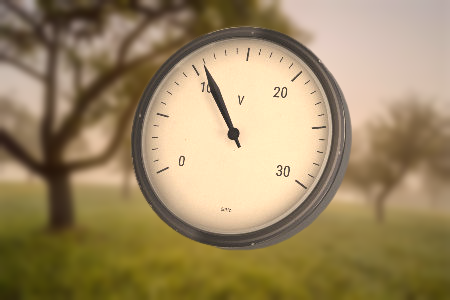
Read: 11 V
